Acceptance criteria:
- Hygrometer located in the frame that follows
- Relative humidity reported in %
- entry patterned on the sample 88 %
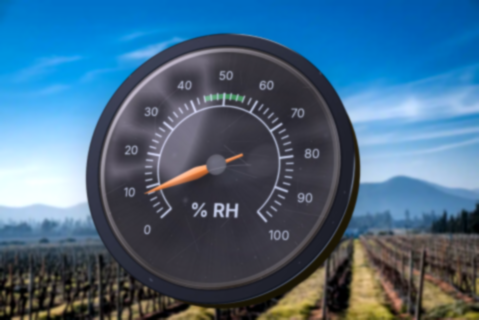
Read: 8 %
